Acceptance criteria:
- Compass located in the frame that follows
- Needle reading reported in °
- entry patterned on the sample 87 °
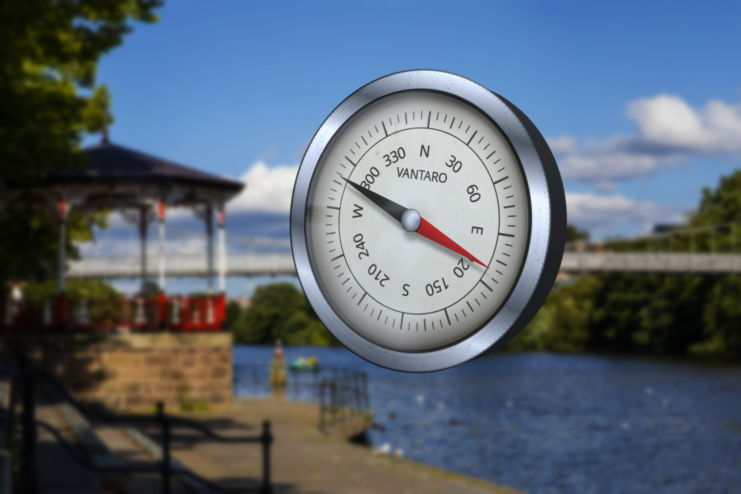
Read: 110 °
